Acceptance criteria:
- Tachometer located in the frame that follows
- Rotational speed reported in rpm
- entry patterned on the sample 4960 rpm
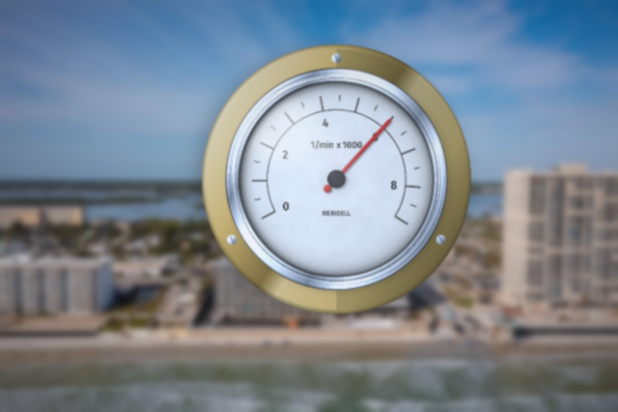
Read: 6000 rpm
